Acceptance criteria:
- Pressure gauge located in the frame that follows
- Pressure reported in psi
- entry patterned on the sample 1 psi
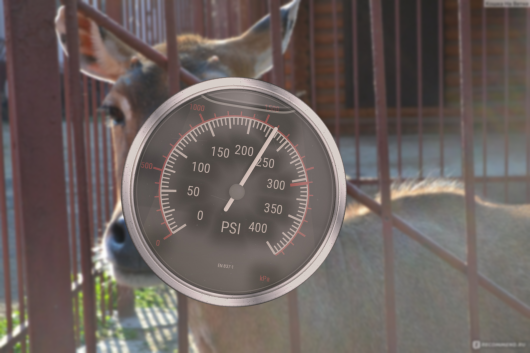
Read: 230 psi
